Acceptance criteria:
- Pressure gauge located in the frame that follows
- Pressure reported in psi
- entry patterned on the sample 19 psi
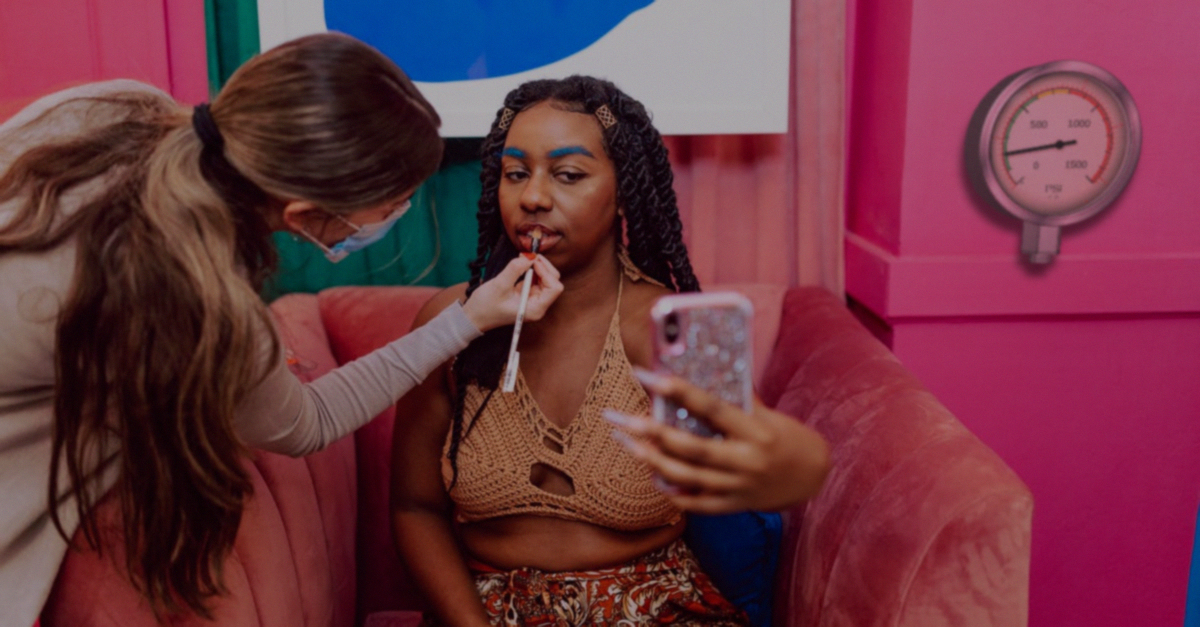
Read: 200 psi
